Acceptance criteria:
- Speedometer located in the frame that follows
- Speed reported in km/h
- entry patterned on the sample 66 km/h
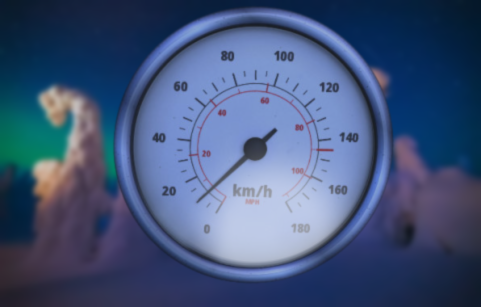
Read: 10 km/h
